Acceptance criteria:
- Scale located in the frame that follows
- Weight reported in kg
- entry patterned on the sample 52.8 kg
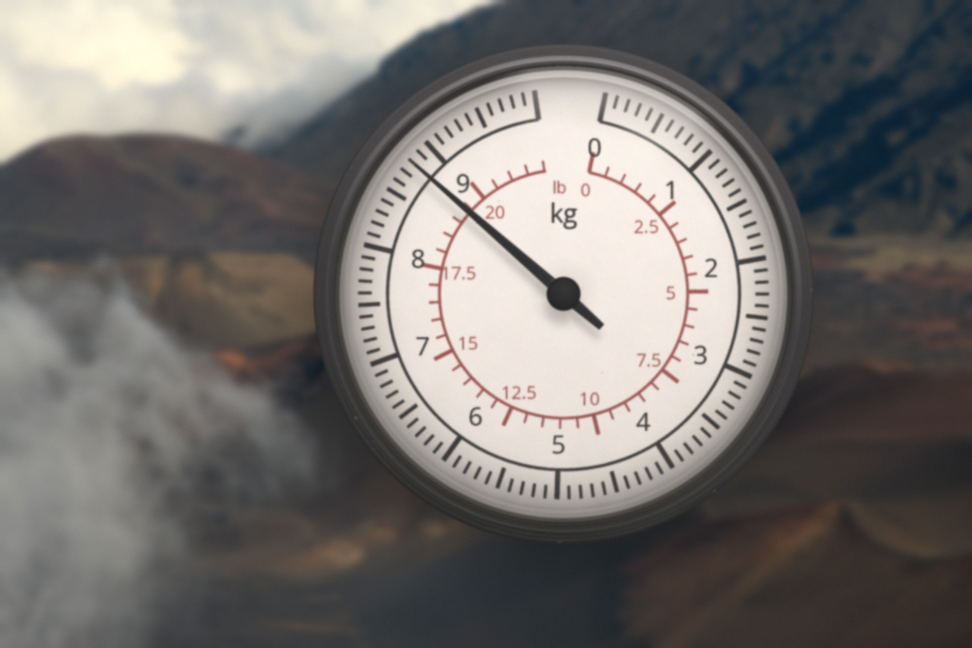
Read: 8.8 kg
